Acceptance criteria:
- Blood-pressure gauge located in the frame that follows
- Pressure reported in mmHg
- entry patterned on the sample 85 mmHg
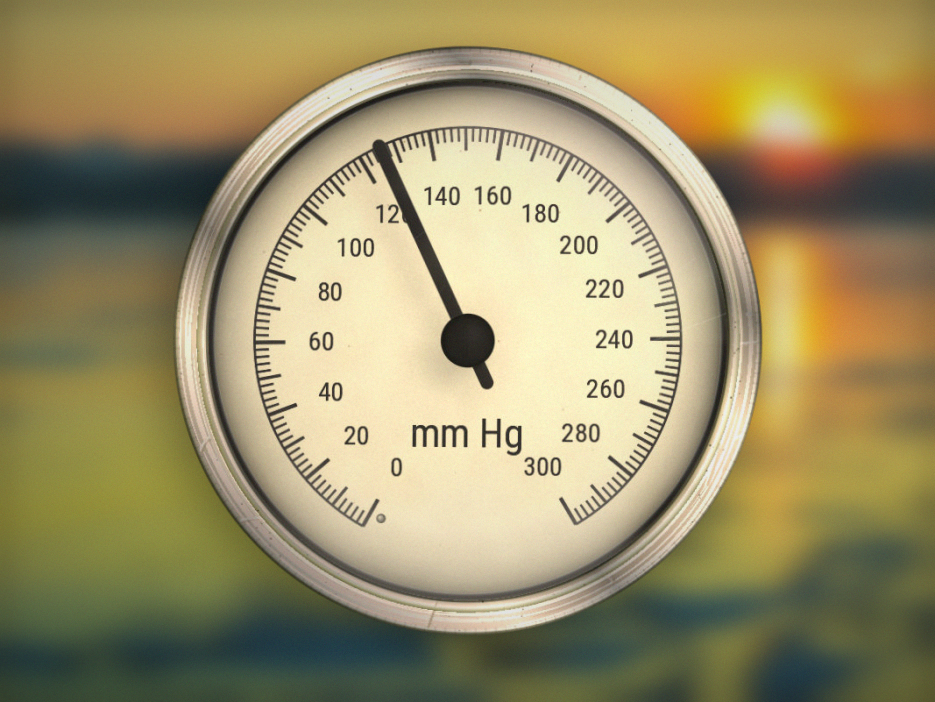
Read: 126 mmHg
